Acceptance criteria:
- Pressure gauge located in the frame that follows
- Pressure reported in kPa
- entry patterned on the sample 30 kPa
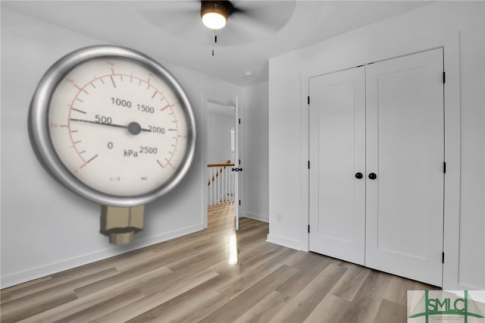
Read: 400 kPa
